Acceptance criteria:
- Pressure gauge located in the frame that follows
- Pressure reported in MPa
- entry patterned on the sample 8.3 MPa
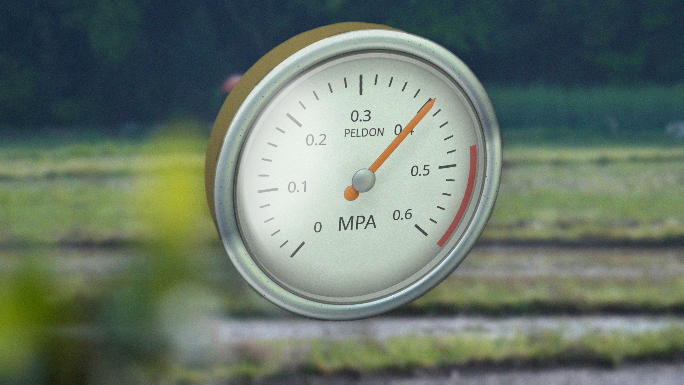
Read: 0.4 MPa
